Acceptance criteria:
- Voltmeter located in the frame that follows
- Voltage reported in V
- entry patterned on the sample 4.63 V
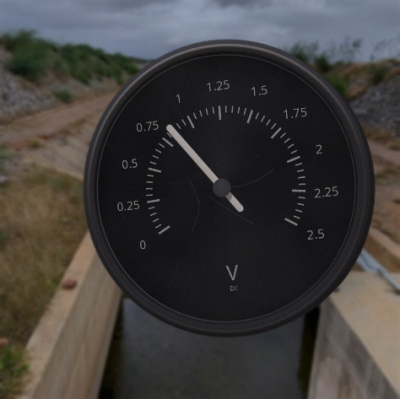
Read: 0.85 V
